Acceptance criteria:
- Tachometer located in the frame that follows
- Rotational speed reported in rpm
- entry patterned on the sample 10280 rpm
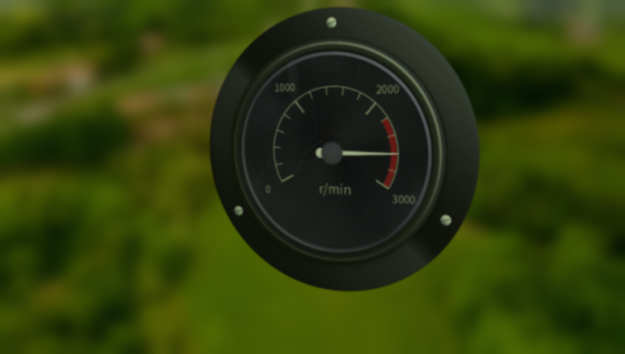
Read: 2600 rpm
